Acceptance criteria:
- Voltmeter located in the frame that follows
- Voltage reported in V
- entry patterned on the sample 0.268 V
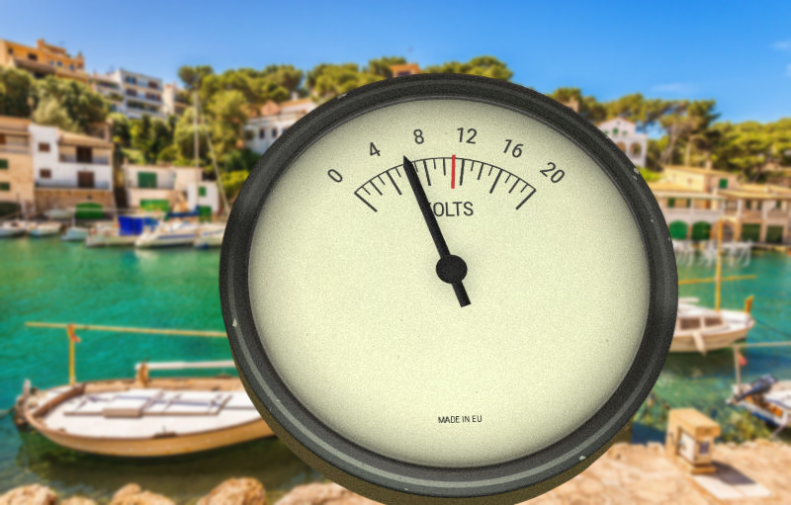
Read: 6 V
